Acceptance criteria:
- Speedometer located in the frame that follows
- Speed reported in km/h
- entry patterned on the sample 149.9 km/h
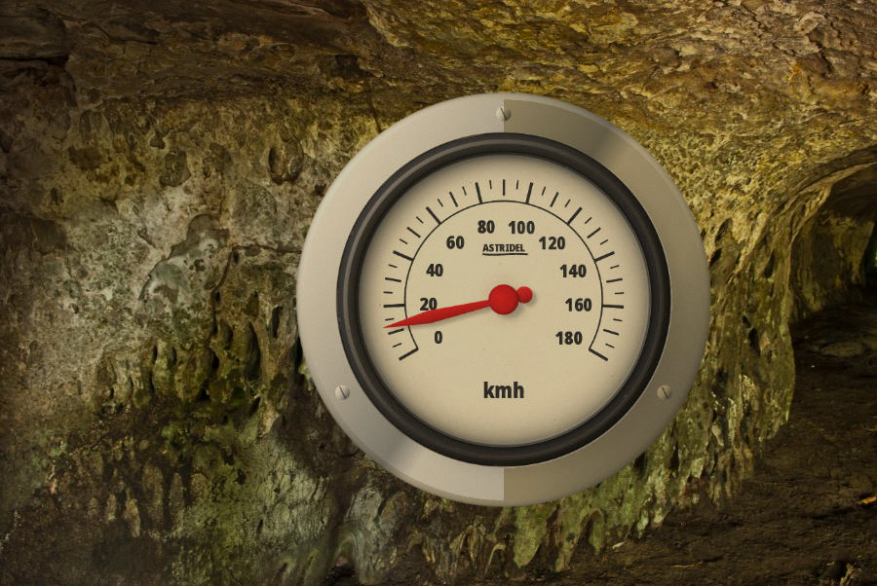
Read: 12.5 km/h
